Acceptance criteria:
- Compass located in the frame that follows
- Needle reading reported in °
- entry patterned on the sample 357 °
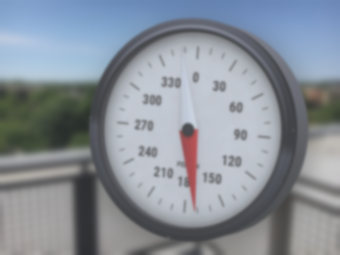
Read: 170 °
